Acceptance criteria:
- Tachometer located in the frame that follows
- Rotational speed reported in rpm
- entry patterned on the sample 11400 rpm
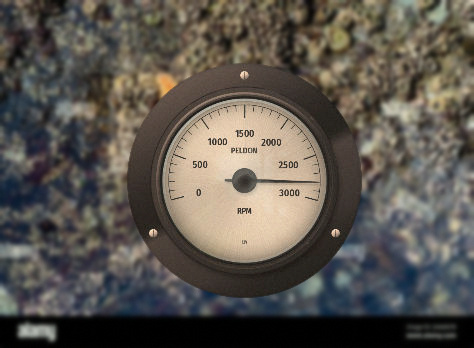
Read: 2800 rpm
